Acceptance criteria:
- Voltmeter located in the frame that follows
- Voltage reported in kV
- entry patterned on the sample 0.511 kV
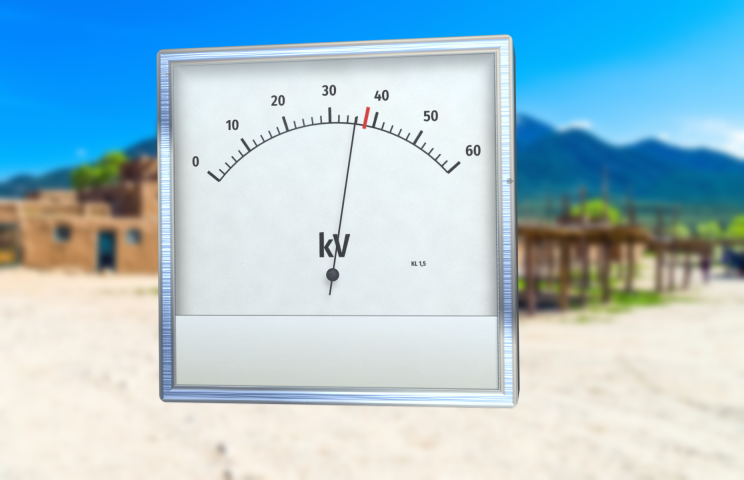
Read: 36 kV
